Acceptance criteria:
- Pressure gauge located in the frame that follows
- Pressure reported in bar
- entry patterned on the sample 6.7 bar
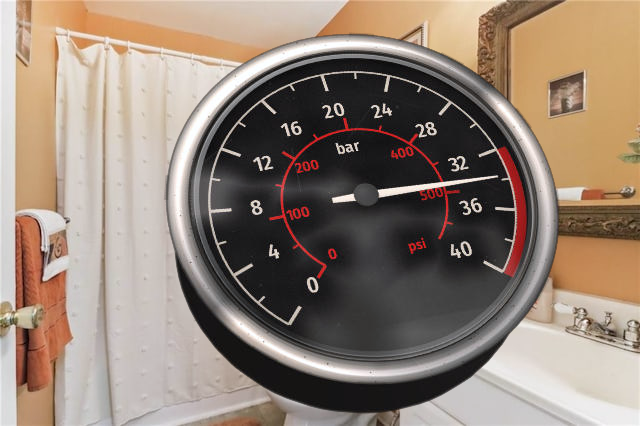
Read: 34 bar
